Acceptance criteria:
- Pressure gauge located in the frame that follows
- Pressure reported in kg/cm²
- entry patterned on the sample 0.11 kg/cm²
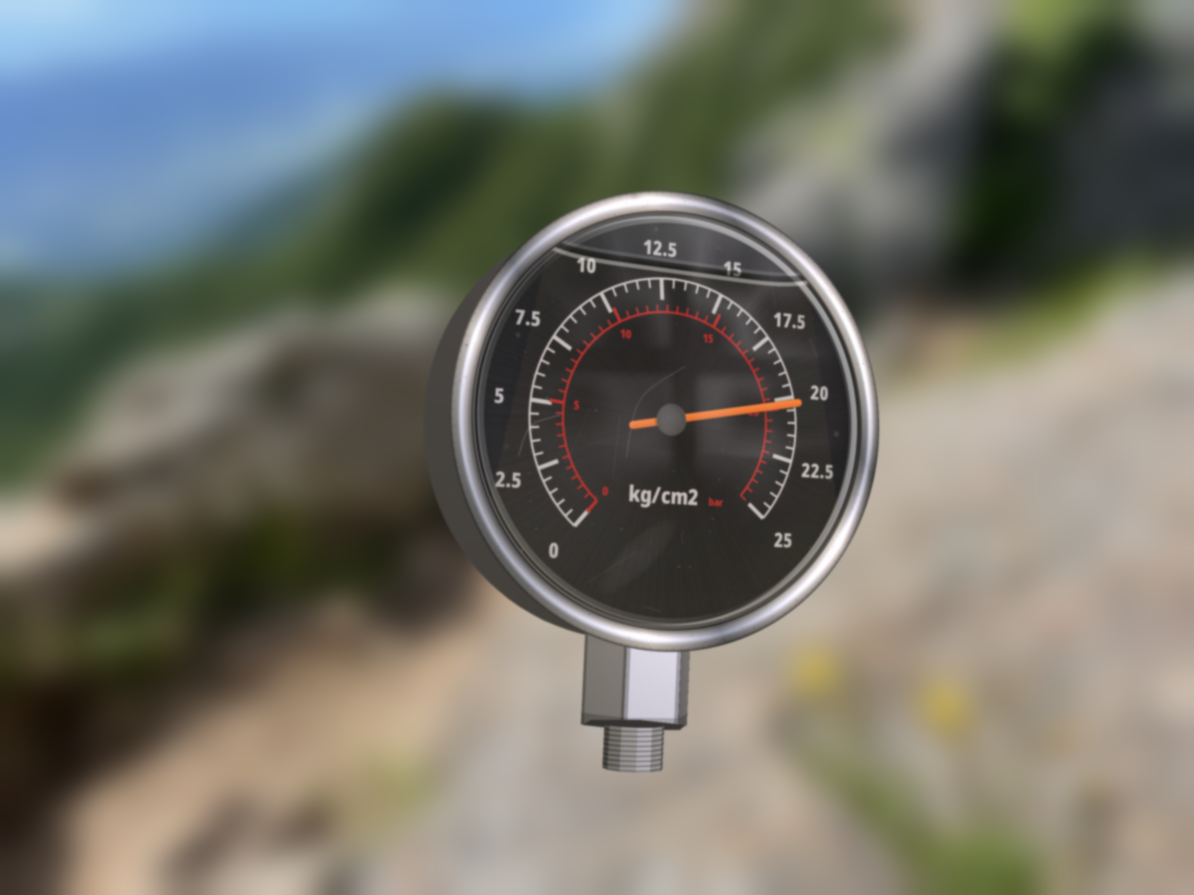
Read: 20.25 kg/cm²
